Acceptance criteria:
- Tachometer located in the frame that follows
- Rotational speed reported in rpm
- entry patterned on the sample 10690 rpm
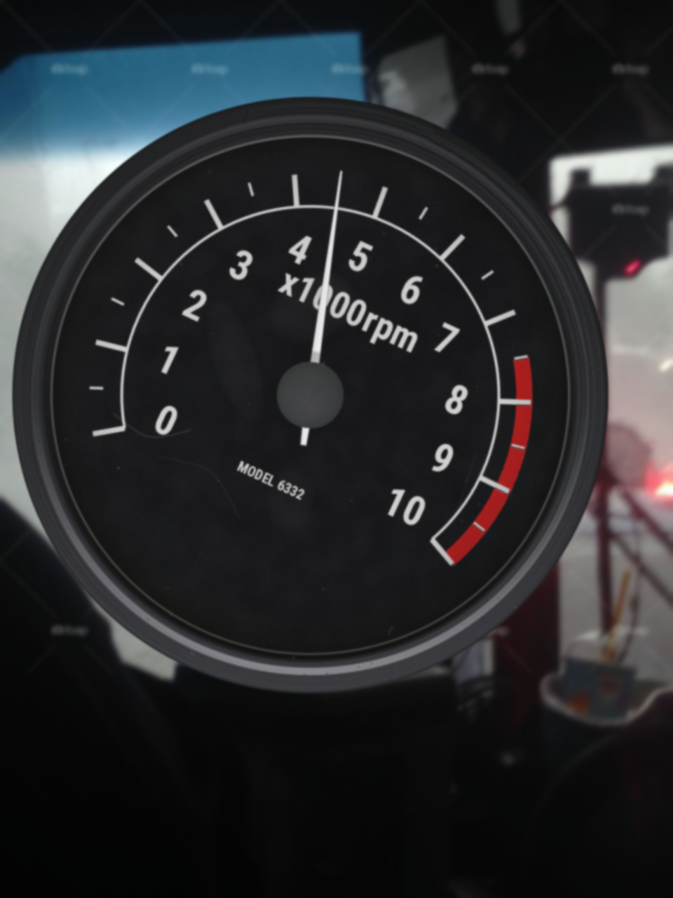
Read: 4500 rpm
